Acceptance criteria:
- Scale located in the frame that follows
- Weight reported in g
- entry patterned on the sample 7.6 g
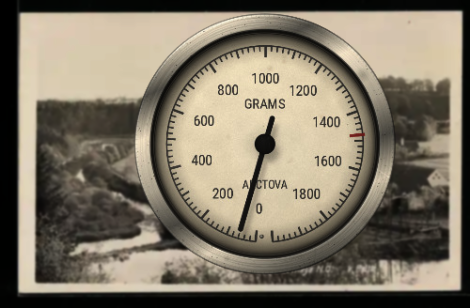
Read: 60 g
